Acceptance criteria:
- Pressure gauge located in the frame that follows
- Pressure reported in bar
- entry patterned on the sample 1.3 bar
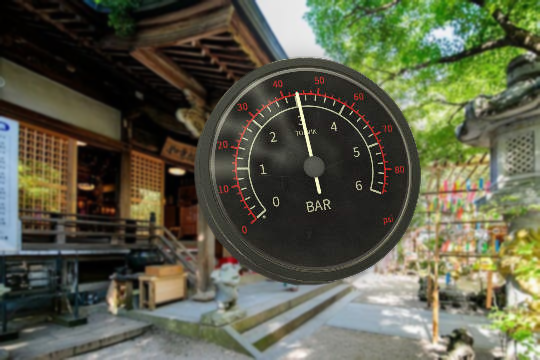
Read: 3 bar
